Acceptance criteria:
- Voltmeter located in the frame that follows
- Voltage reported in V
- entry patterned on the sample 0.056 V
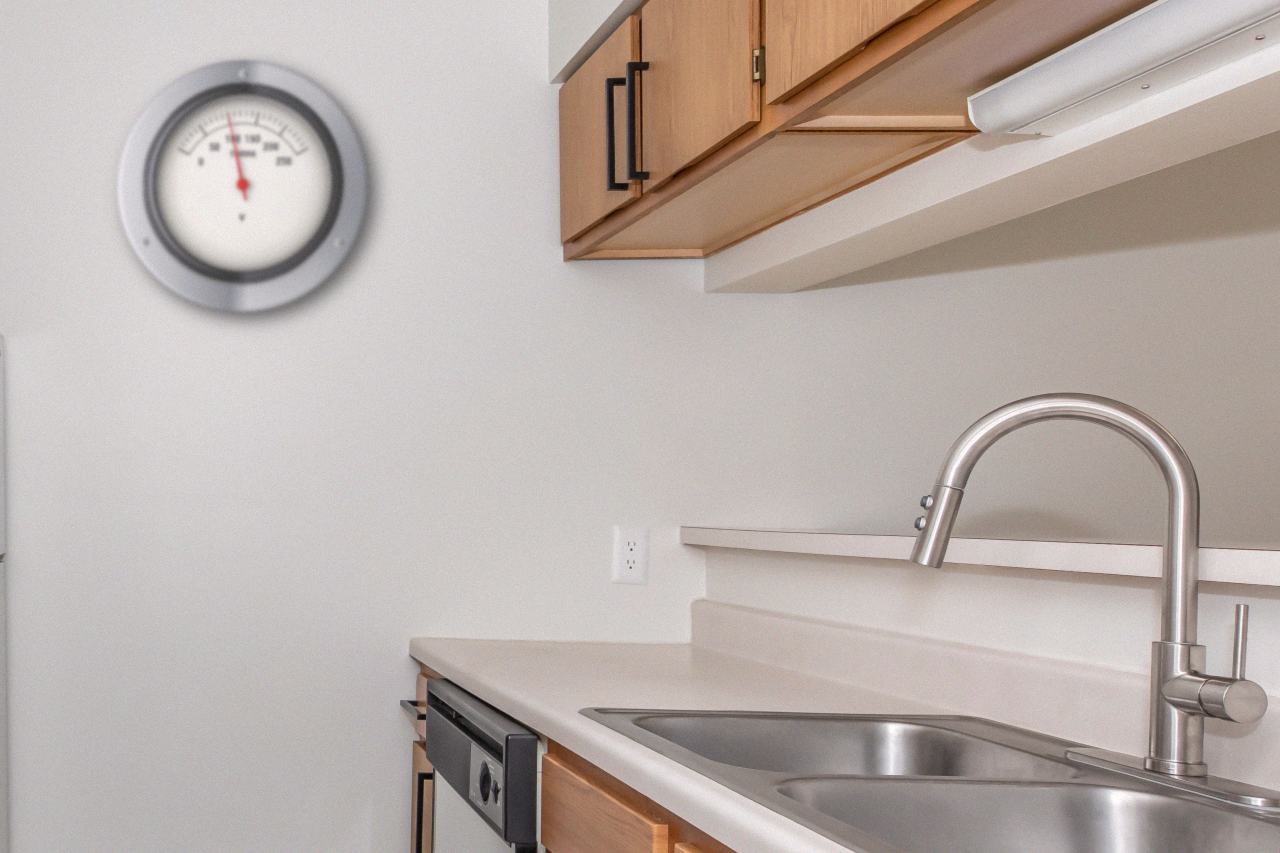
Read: 100 V
